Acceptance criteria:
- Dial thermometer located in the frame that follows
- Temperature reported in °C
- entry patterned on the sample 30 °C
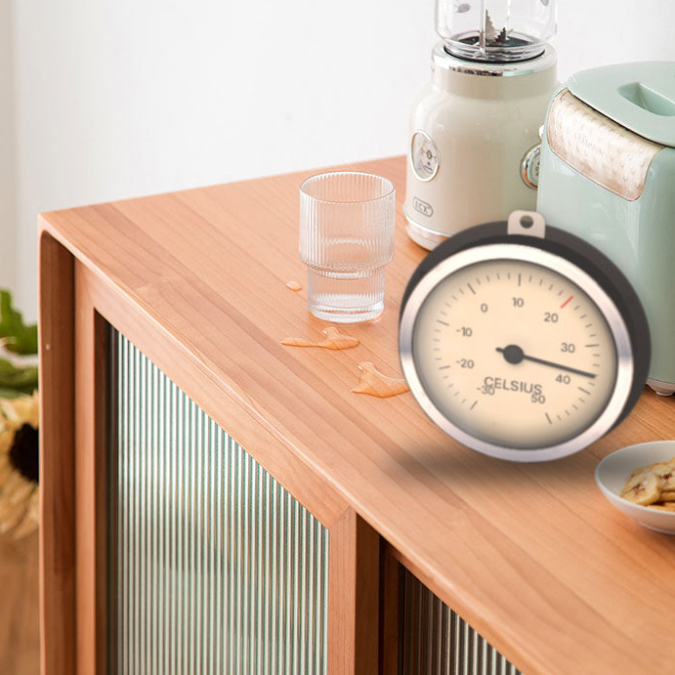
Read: 36 °C
